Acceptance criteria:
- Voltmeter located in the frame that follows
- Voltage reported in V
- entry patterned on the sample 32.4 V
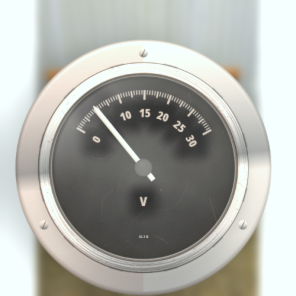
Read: 5 V
